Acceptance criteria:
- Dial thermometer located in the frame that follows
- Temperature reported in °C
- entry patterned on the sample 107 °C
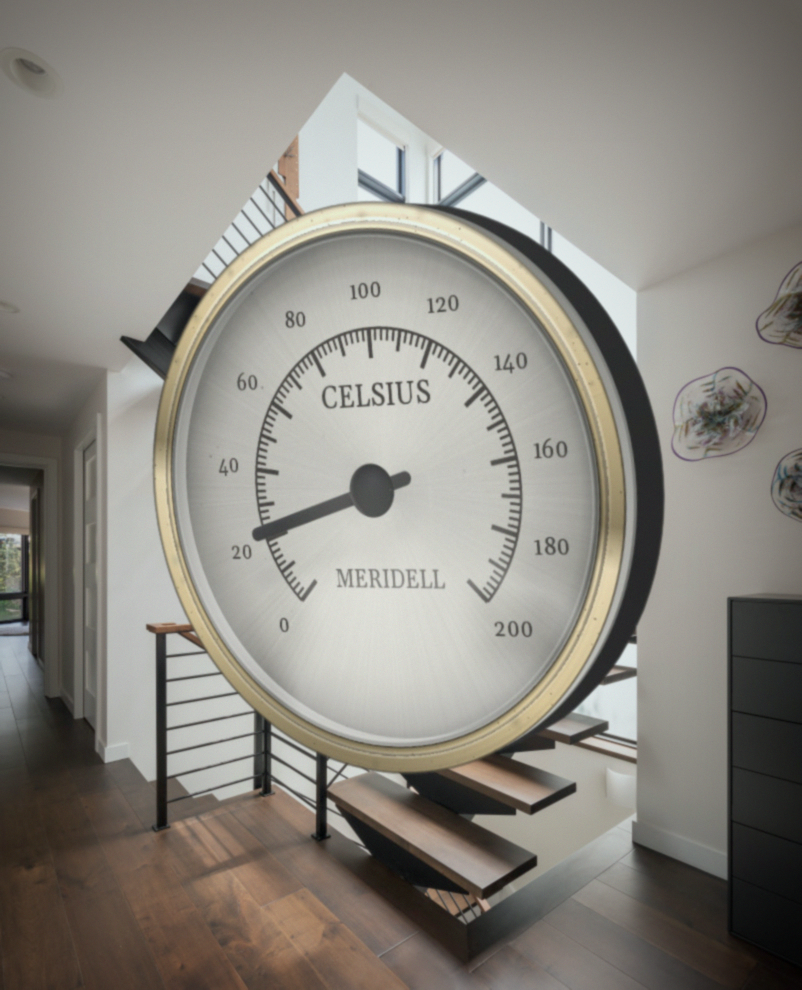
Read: 22 °C
